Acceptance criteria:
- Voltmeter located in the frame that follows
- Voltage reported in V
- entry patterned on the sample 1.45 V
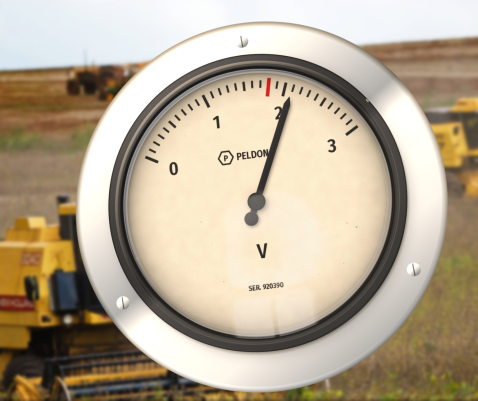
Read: 2.1 V
